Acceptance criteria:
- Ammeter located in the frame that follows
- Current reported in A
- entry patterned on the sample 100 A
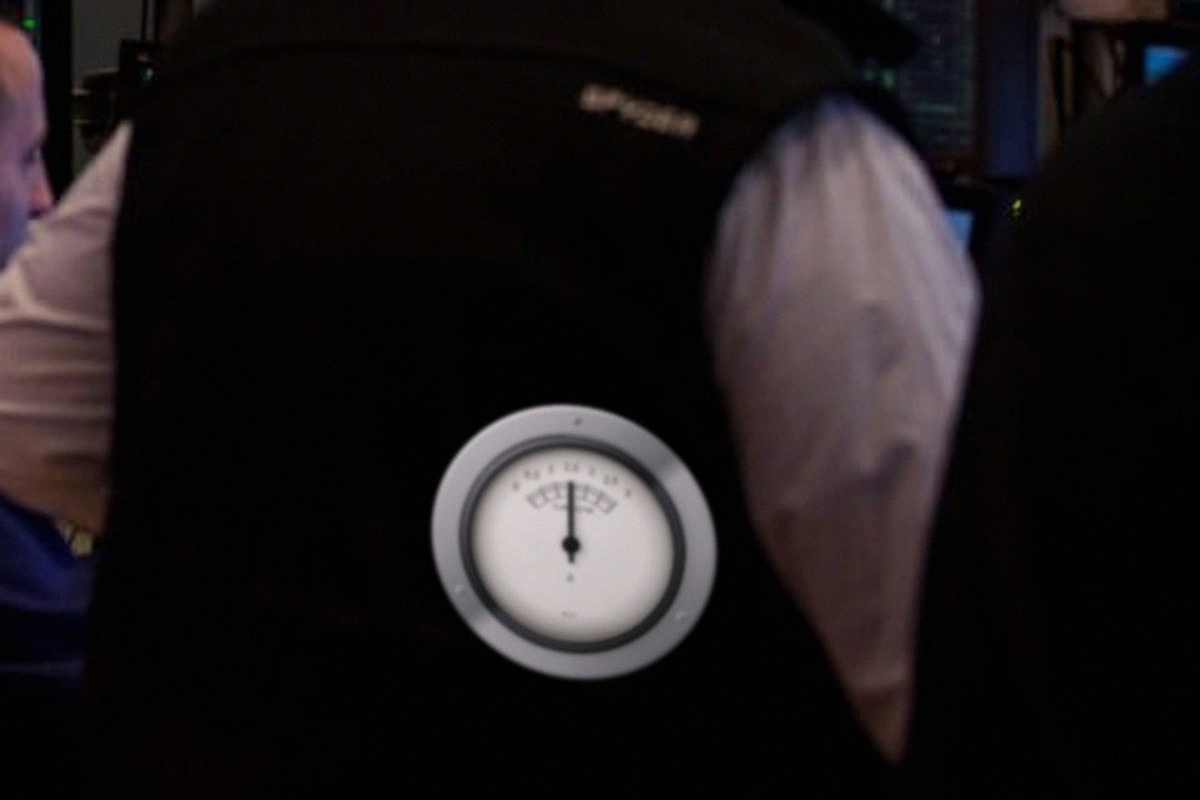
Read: 1.5 A
